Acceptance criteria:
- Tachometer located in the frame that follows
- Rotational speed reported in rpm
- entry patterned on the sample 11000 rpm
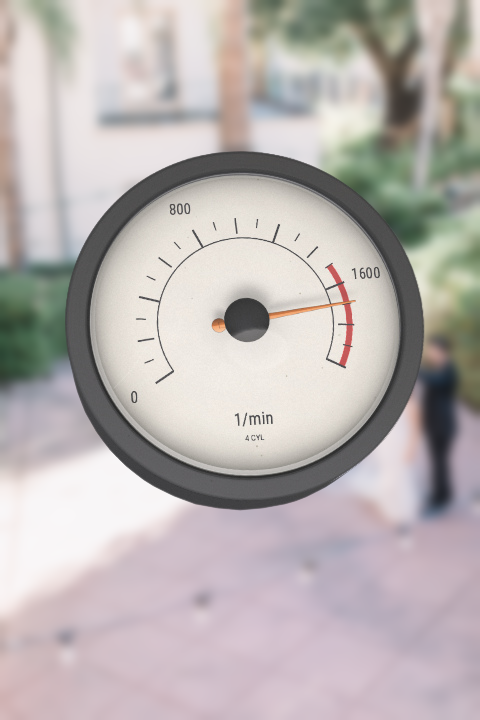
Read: 1700 rpm
